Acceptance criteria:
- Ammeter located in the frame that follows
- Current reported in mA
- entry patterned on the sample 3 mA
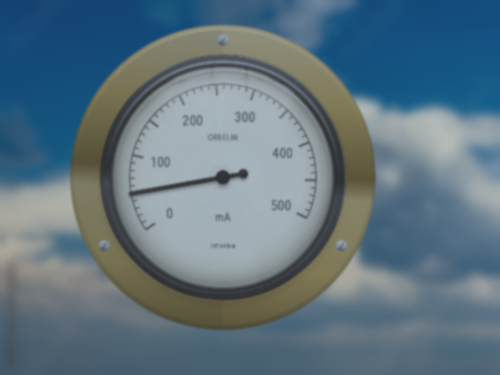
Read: 50 mA
